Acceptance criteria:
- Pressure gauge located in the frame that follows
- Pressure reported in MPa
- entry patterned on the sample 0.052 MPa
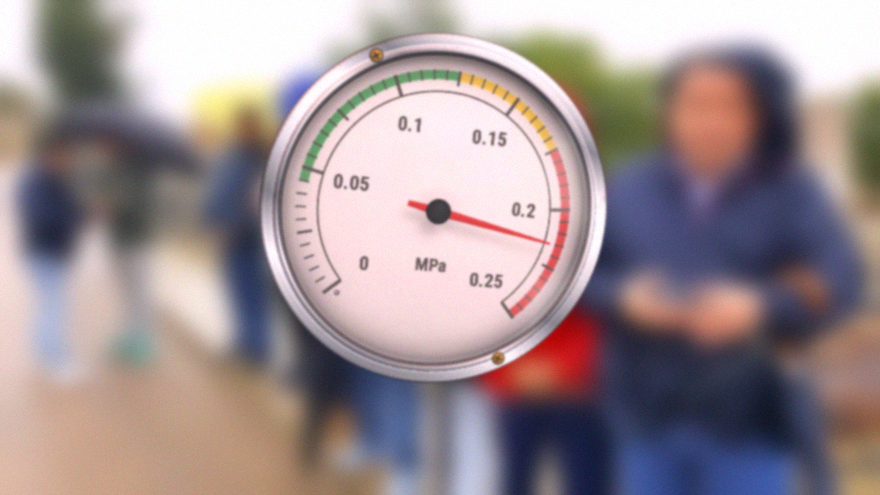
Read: 0.215 MPa
